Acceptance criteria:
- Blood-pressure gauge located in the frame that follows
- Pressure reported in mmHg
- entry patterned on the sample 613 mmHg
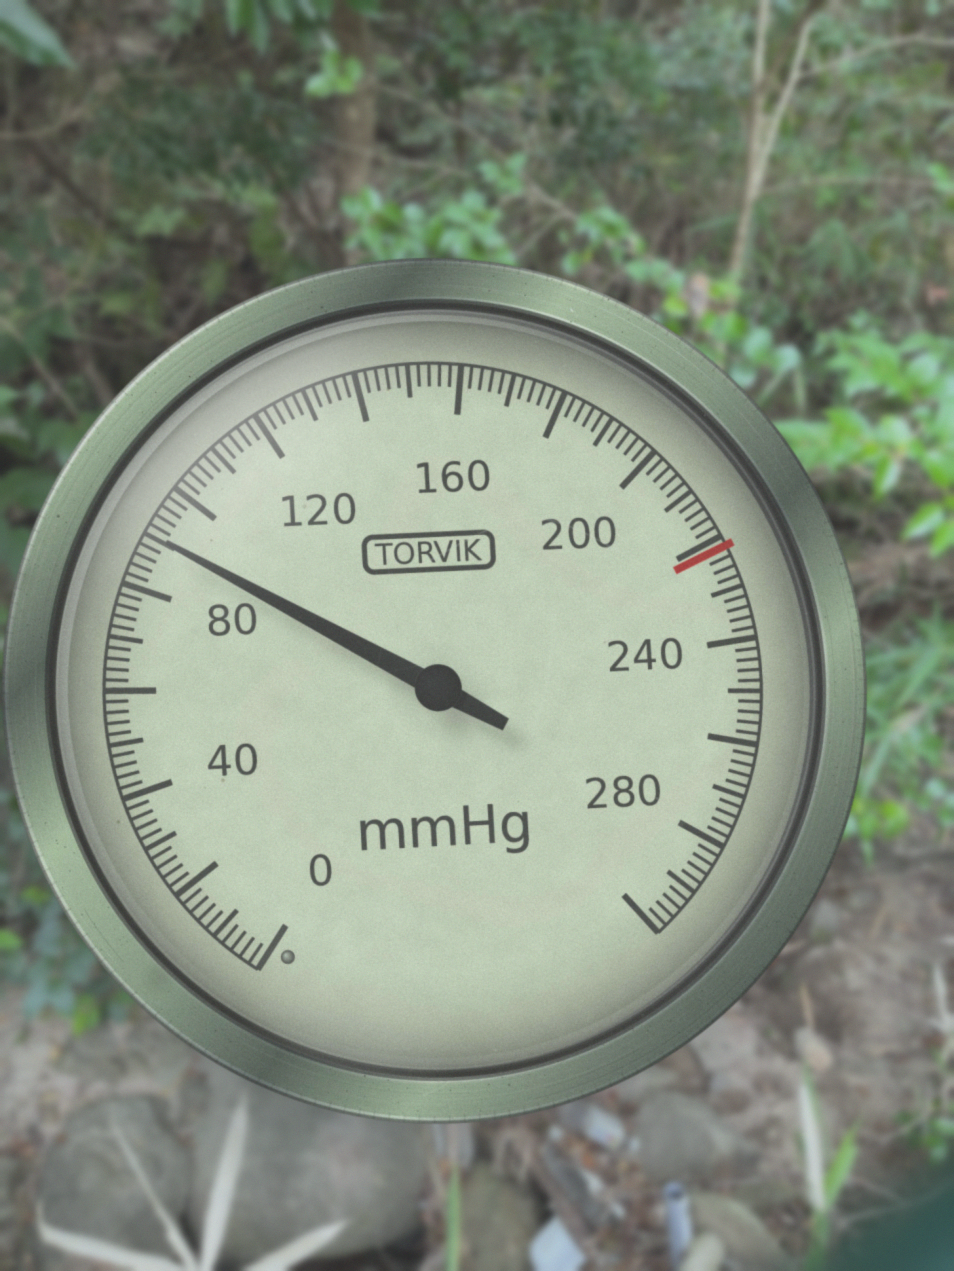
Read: 90 mmHg
